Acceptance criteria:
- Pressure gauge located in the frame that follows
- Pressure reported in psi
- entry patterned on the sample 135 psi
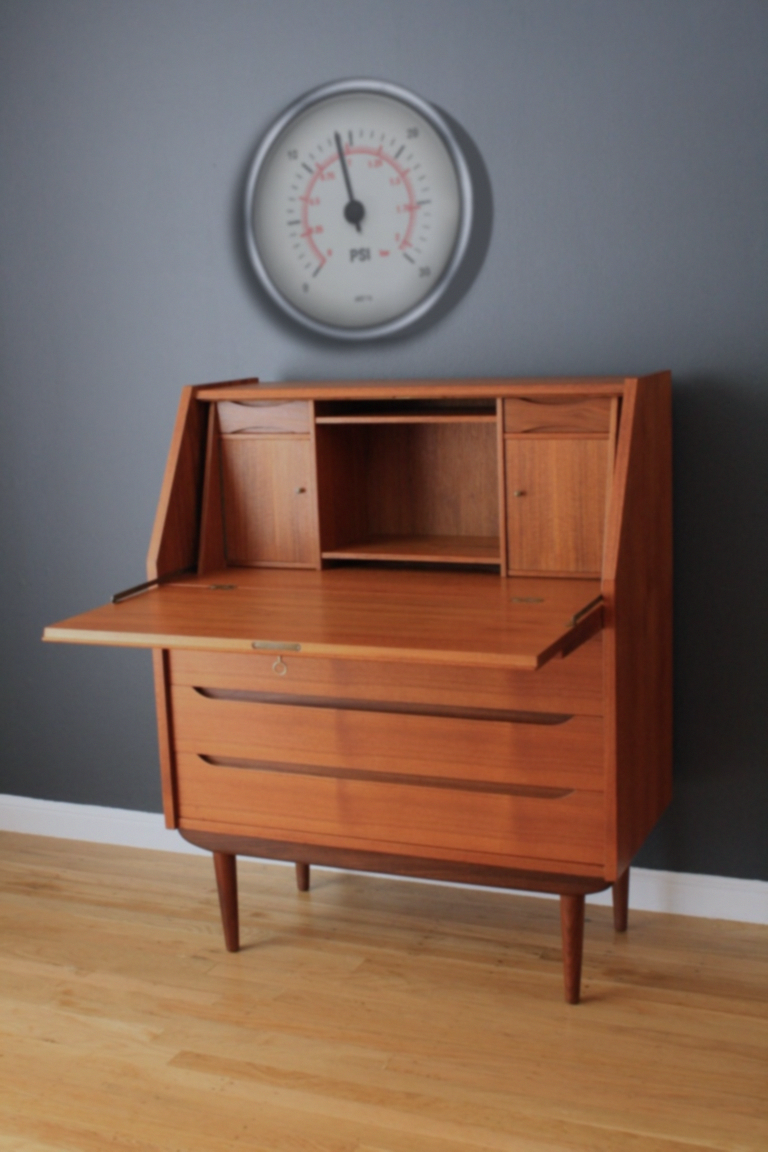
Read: 14 psi
